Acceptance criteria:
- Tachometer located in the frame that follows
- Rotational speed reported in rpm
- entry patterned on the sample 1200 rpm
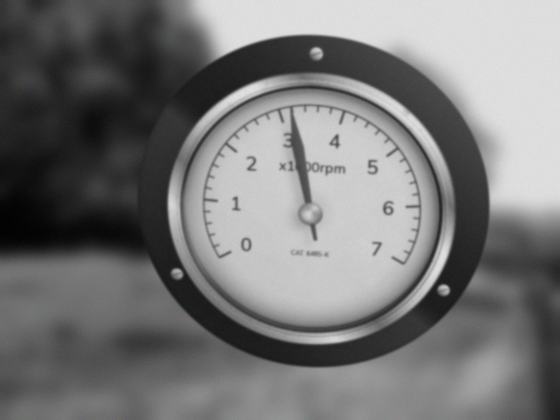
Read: 3200 rpm
